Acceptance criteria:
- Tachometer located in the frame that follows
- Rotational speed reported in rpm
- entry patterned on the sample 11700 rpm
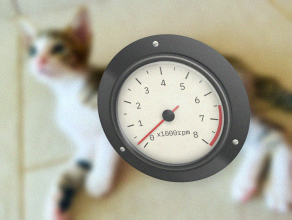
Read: 250 rpm
